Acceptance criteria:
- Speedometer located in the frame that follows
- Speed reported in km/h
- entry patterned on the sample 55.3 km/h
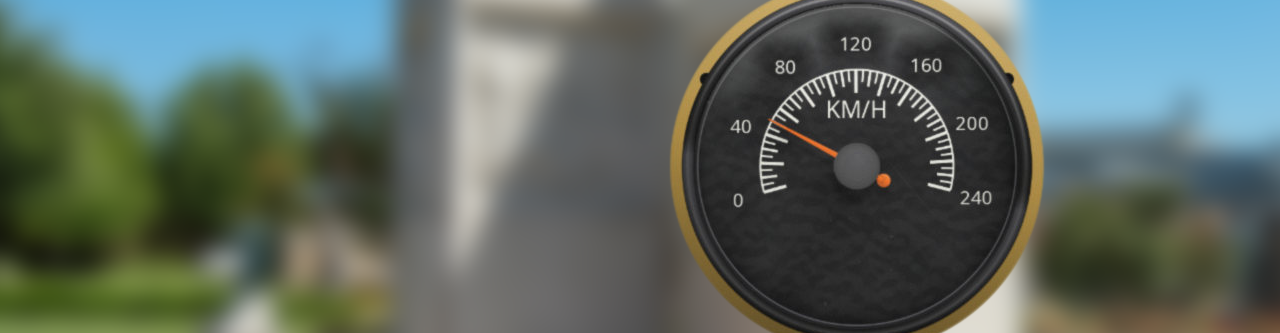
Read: 50 km/h
